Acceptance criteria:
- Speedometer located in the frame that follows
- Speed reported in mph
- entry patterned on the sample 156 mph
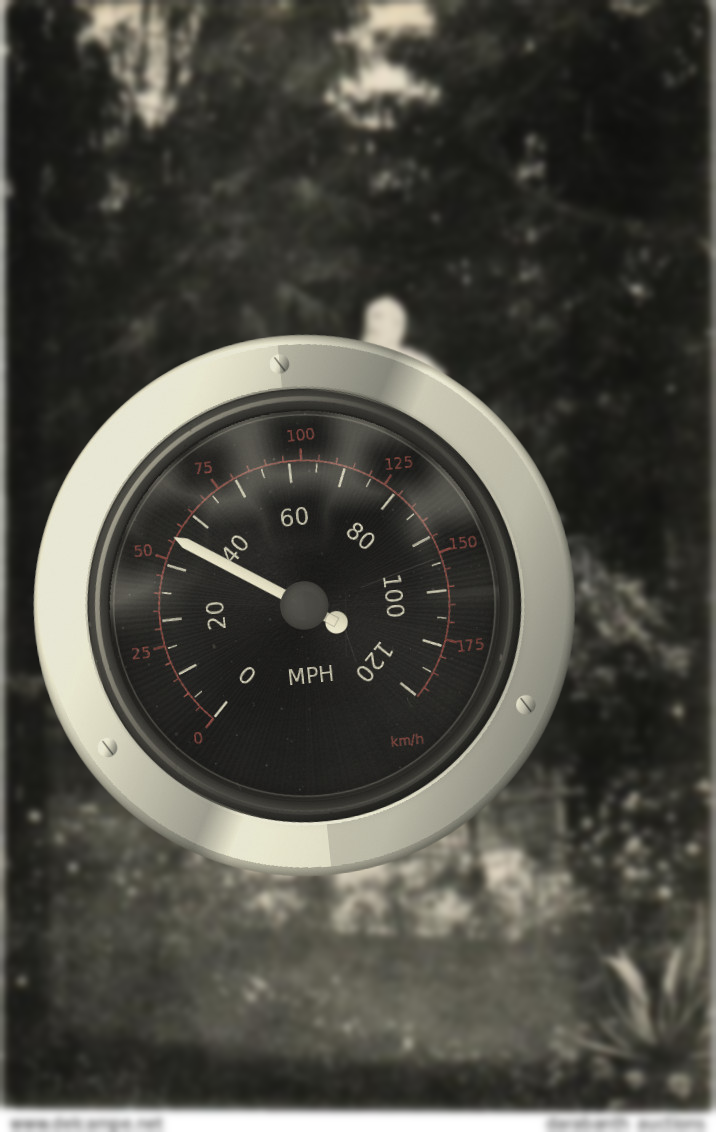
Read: 35 mph
